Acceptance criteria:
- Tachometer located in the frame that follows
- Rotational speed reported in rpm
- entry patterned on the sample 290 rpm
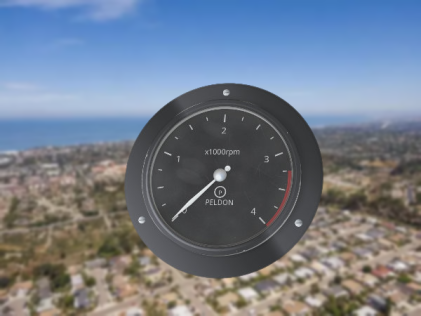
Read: 0 rpm
